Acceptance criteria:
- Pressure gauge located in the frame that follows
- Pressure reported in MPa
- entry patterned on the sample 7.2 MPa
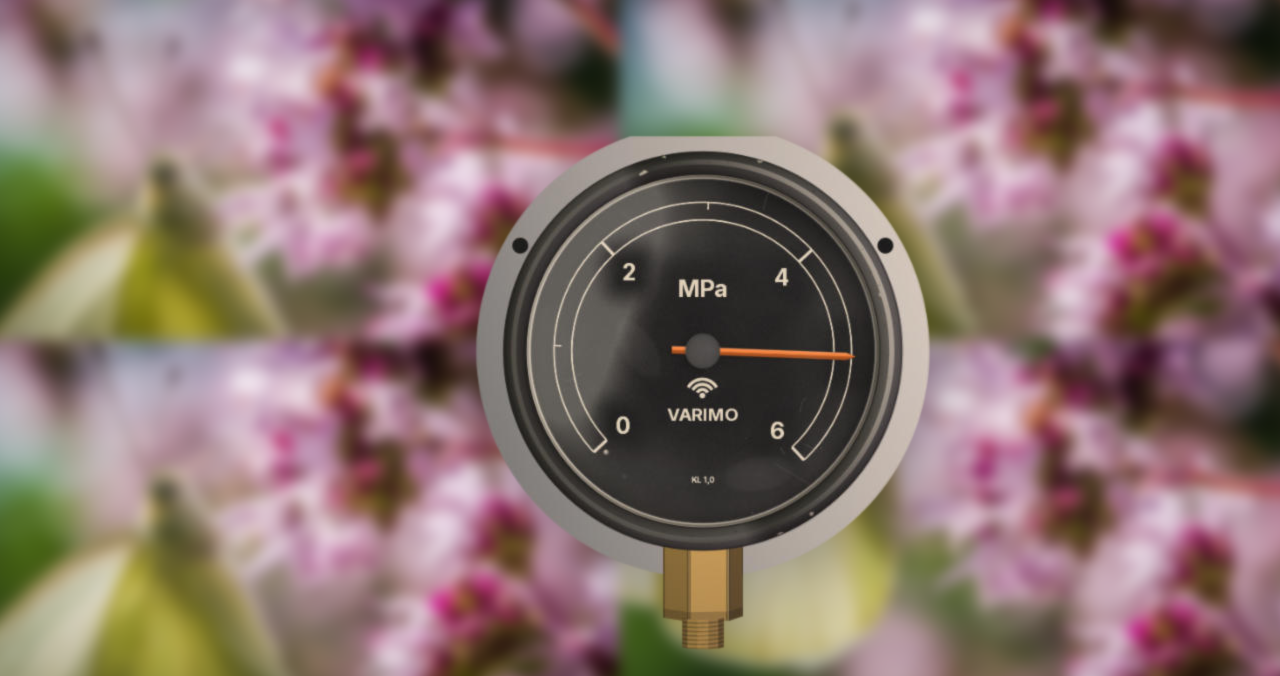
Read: 5 MPa
